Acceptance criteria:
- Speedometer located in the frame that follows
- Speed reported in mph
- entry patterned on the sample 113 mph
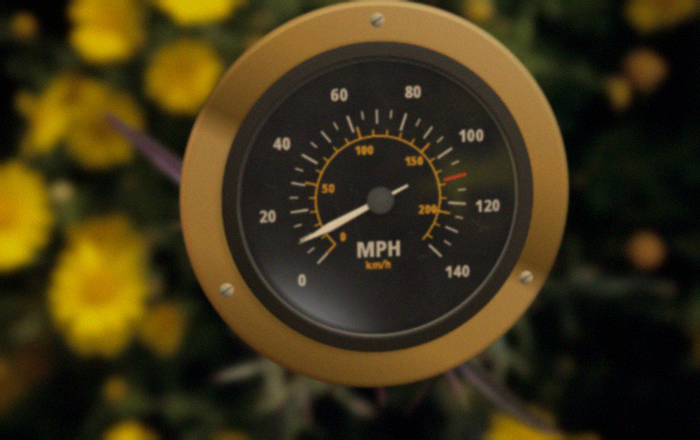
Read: 10 mph
